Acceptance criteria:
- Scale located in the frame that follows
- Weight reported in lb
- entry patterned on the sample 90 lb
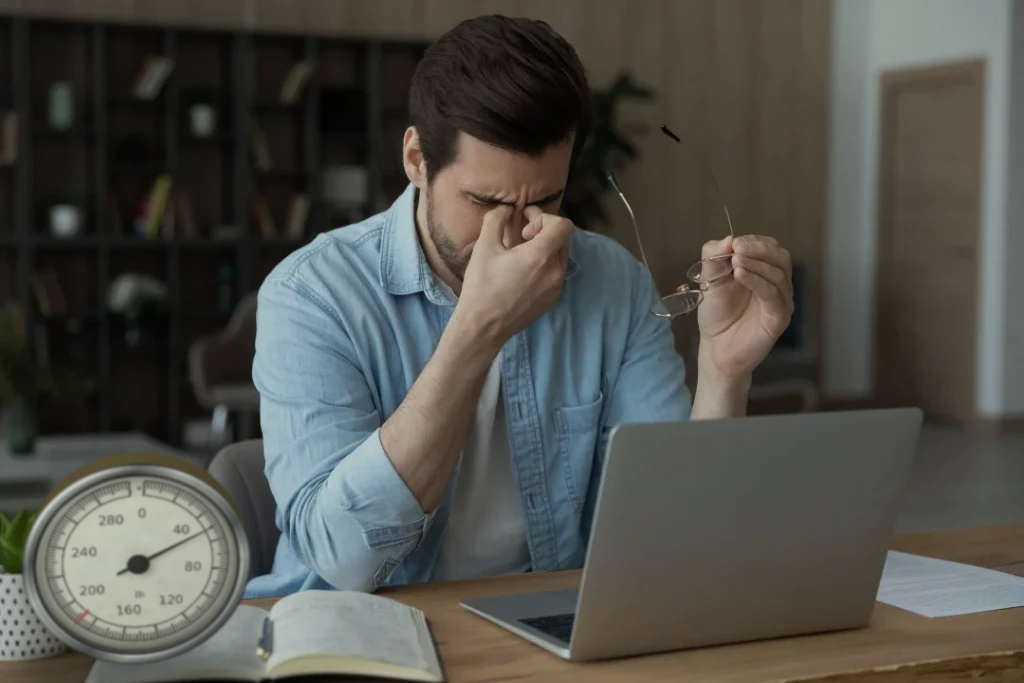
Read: 50 lb
